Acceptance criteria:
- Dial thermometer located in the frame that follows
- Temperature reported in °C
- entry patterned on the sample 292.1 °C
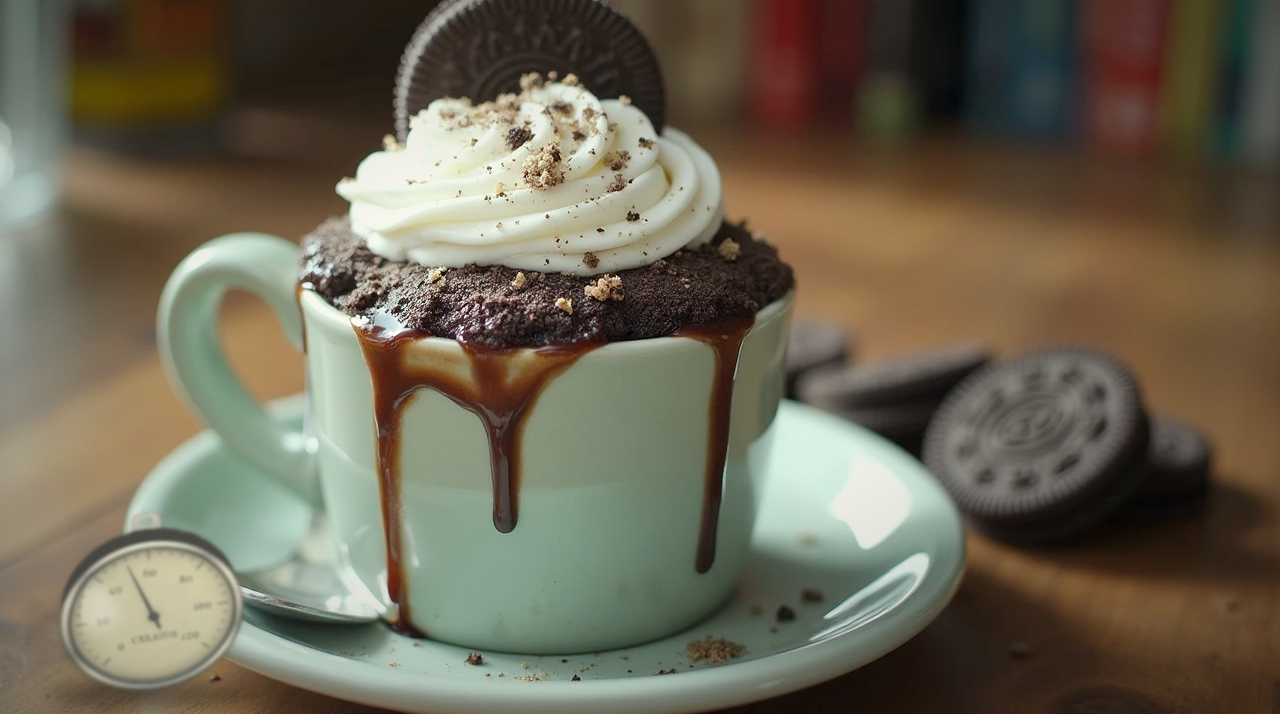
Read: 52 °C
